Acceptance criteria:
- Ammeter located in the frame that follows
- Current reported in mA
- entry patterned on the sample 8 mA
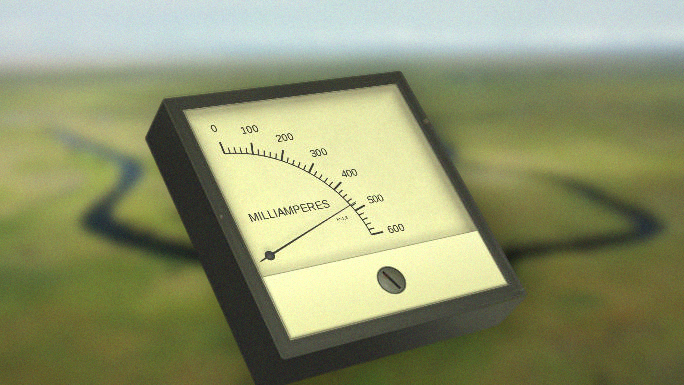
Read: 480 mA
